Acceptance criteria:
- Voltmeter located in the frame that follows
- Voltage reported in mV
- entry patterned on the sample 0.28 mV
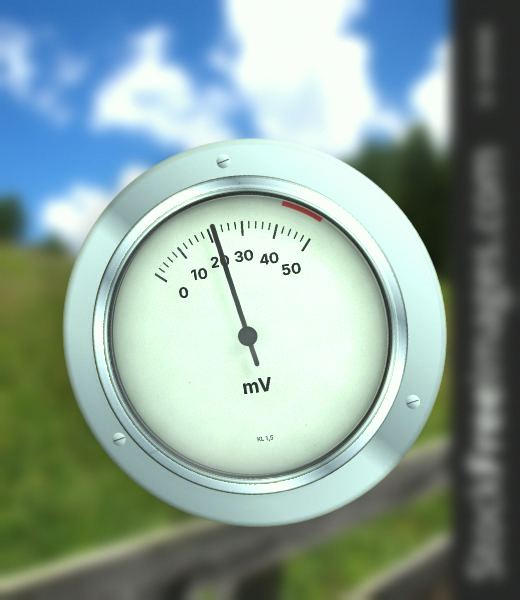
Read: 22 mV
